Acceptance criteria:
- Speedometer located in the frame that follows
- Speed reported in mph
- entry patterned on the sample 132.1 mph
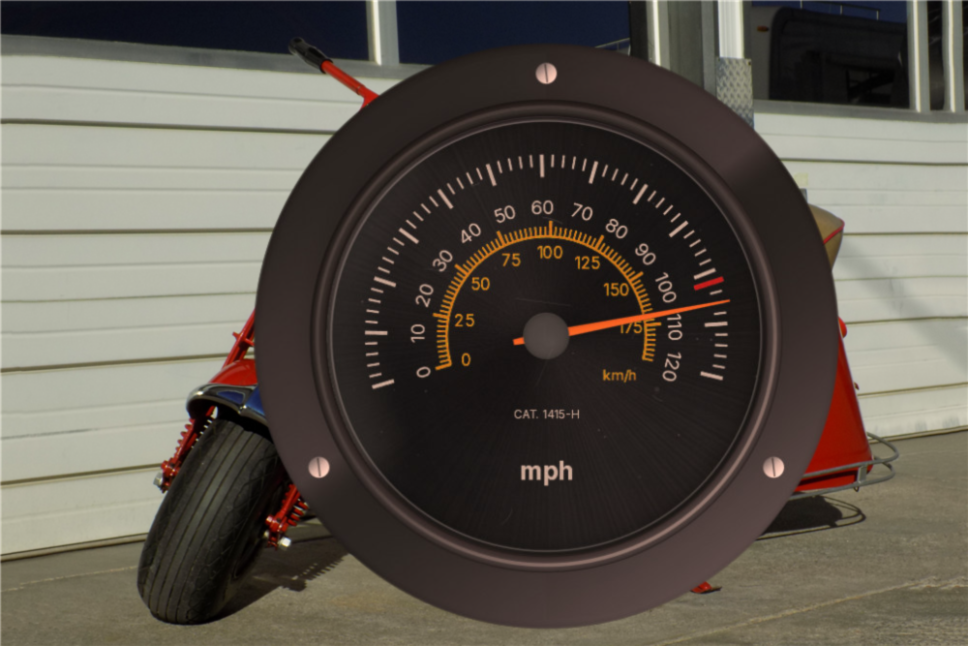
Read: 106 mph
